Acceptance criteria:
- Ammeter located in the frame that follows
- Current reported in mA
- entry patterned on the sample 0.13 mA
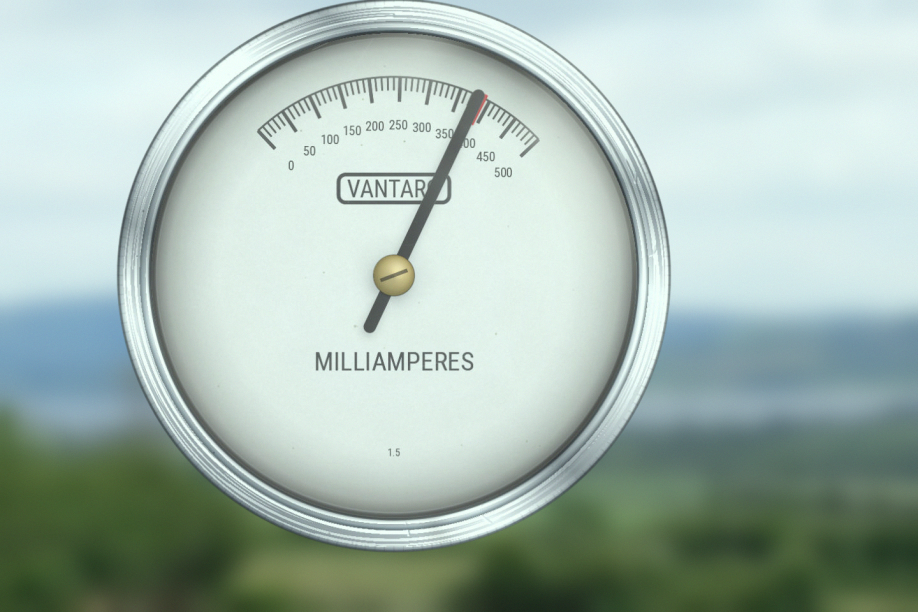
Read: 380 mA
